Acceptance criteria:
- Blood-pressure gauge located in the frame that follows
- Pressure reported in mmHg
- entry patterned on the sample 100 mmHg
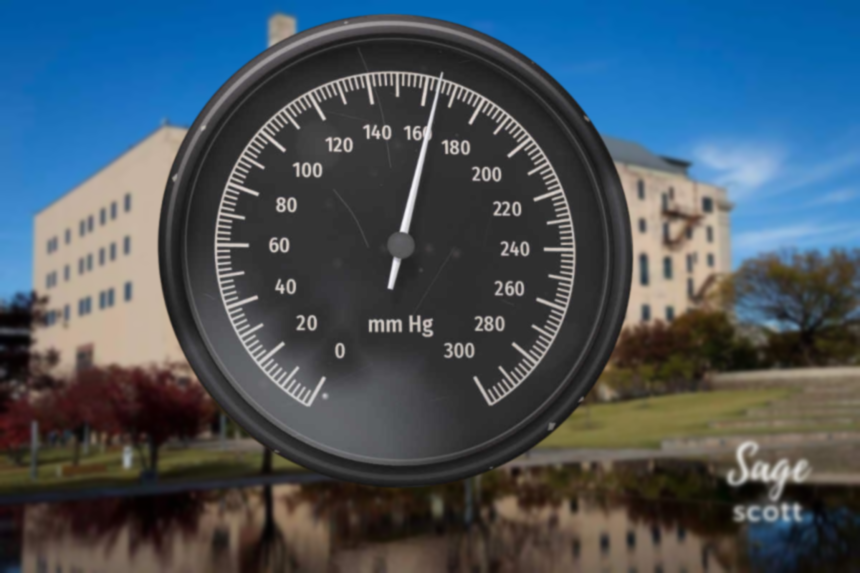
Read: 164 mmHg
